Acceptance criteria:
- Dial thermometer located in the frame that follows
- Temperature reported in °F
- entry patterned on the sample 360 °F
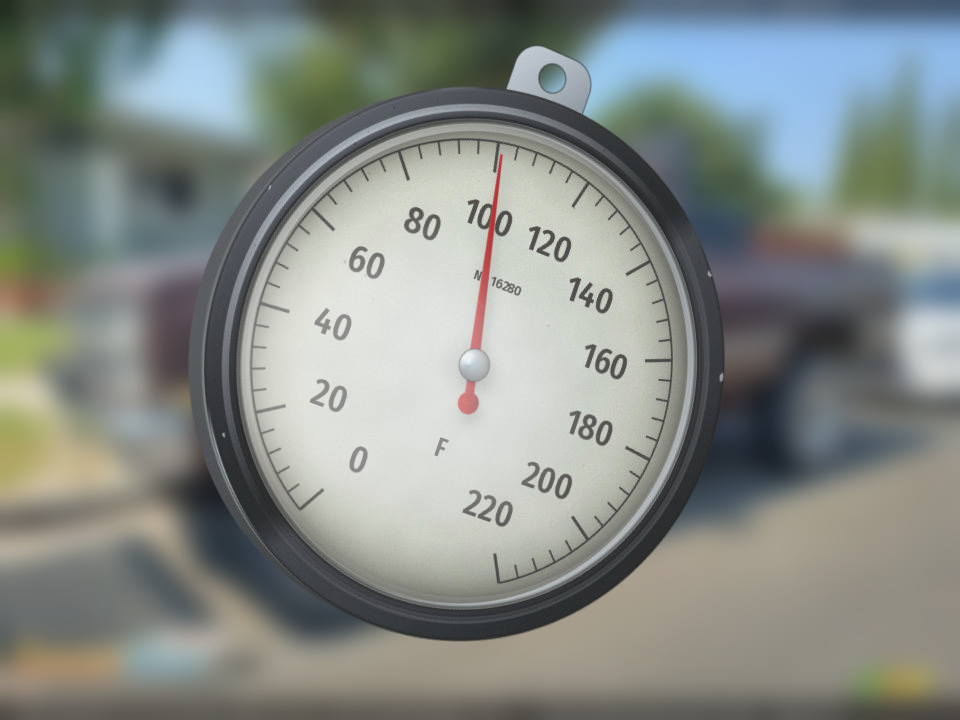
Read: 100 °F
